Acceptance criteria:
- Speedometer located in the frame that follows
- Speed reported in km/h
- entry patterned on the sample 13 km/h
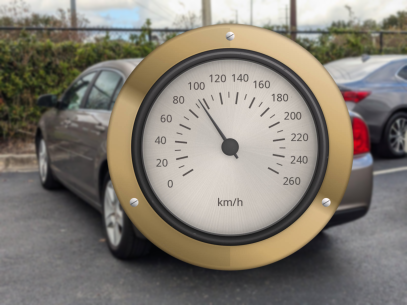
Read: 95 km/h
